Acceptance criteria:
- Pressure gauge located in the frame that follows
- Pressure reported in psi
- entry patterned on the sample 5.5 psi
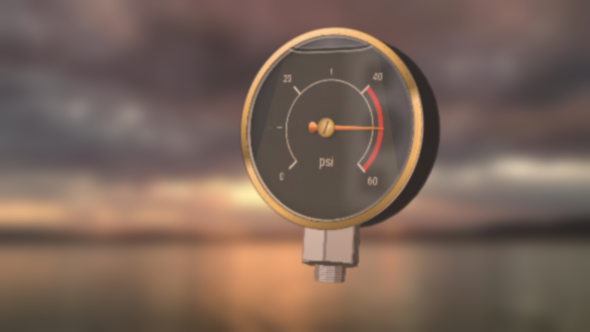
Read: 50 psi
